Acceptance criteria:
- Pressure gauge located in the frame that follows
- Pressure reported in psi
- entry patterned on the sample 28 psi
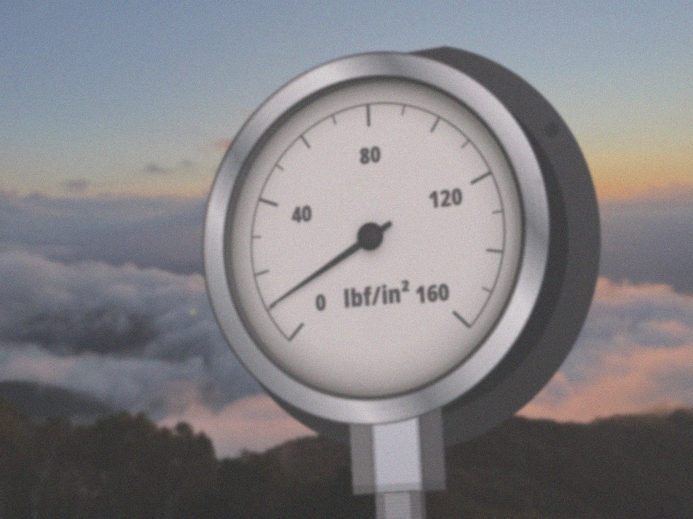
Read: 10 psi
